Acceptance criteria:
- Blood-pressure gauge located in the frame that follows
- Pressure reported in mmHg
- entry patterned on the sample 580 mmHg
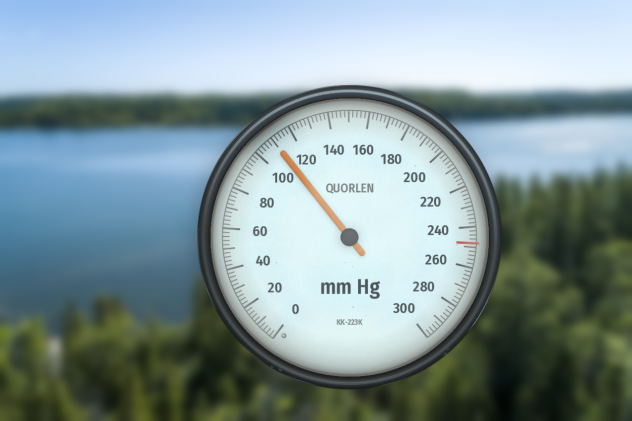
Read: 110 mmHg
